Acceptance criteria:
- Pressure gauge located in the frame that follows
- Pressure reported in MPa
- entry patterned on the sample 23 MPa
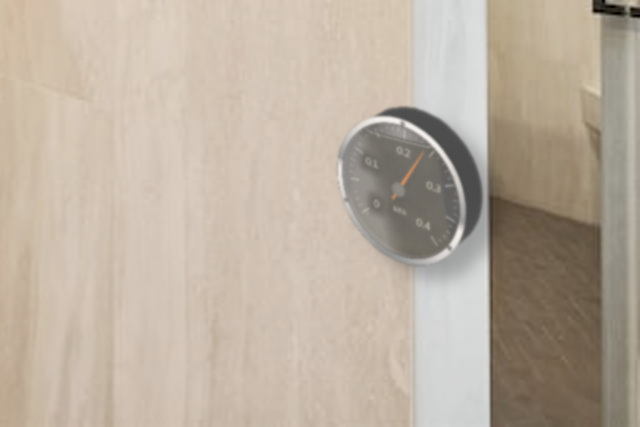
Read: 0.24 MPa
